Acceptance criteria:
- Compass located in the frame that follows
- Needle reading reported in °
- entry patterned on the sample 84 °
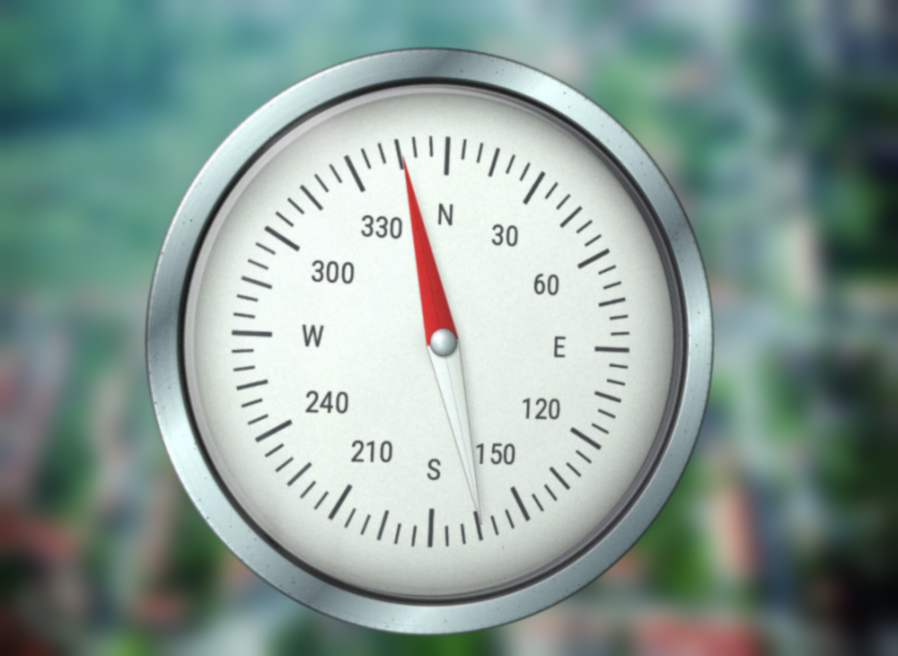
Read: 345 °
